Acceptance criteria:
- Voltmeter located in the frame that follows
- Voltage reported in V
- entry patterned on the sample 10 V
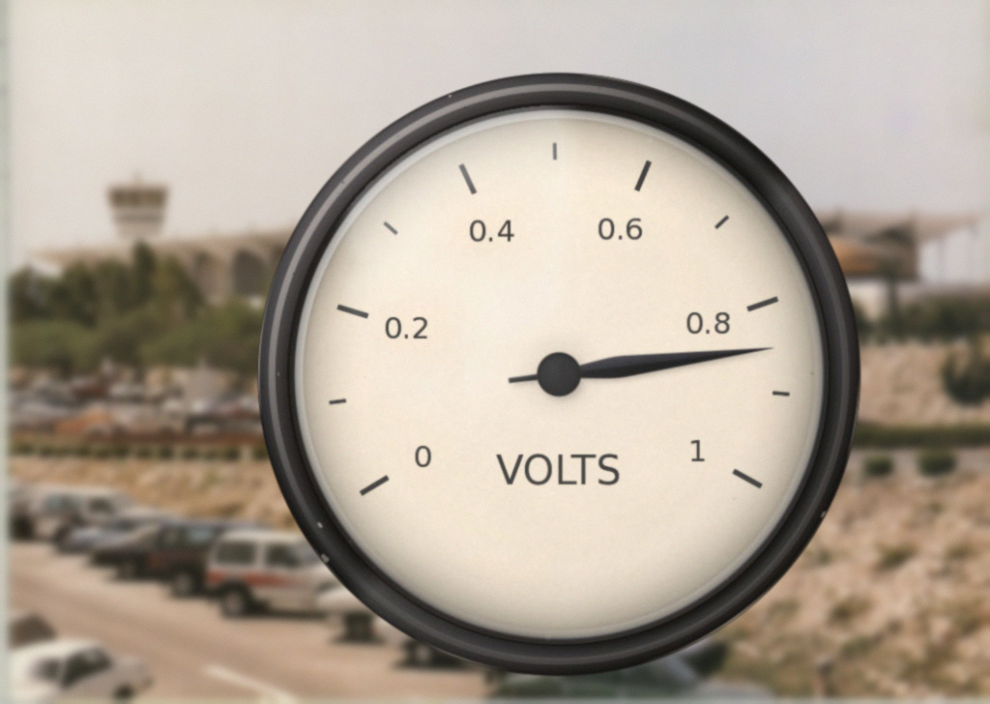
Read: 0.85 V
